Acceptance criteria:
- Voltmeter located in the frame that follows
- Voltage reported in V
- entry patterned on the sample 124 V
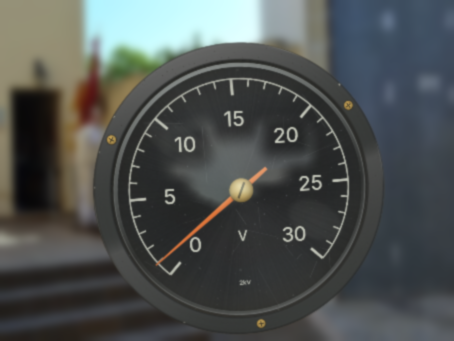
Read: 1 V
